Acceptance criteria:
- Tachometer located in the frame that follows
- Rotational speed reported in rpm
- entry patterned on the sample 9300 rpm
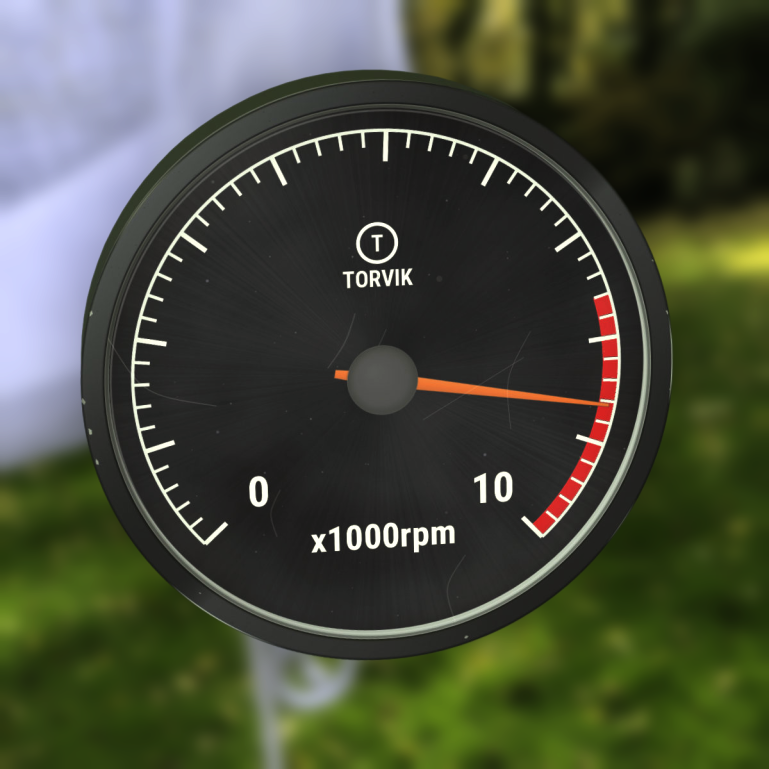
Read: 8600 rpm
